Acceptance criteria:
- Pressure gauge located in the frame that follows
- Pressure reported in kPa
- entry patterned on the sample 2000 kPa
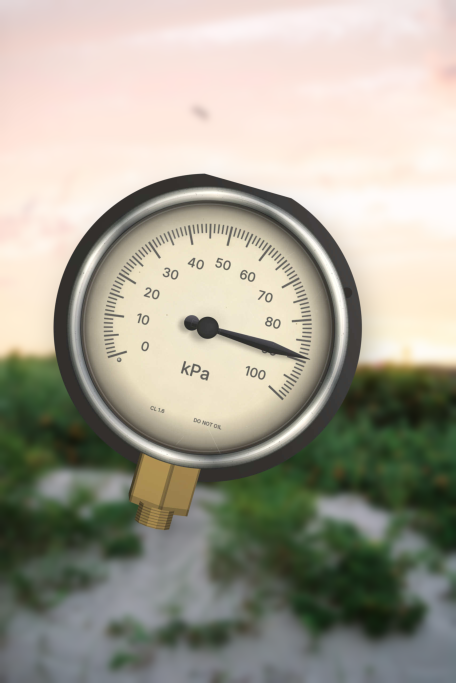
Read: 89 kPa
